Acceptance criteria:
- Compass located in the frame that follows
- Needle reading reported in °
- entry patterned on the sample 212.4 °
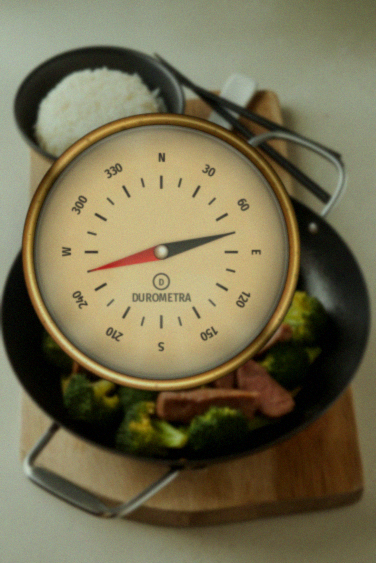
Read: 255 °
